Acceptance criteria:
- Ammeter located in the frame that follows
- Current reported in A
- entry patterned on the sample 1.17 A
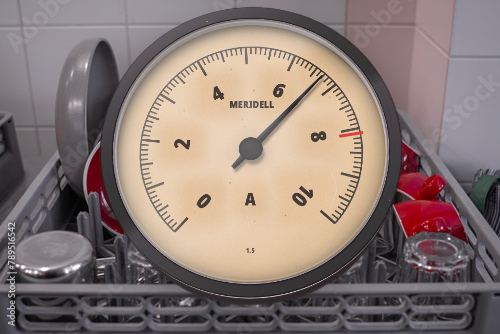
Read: 6.7 A
